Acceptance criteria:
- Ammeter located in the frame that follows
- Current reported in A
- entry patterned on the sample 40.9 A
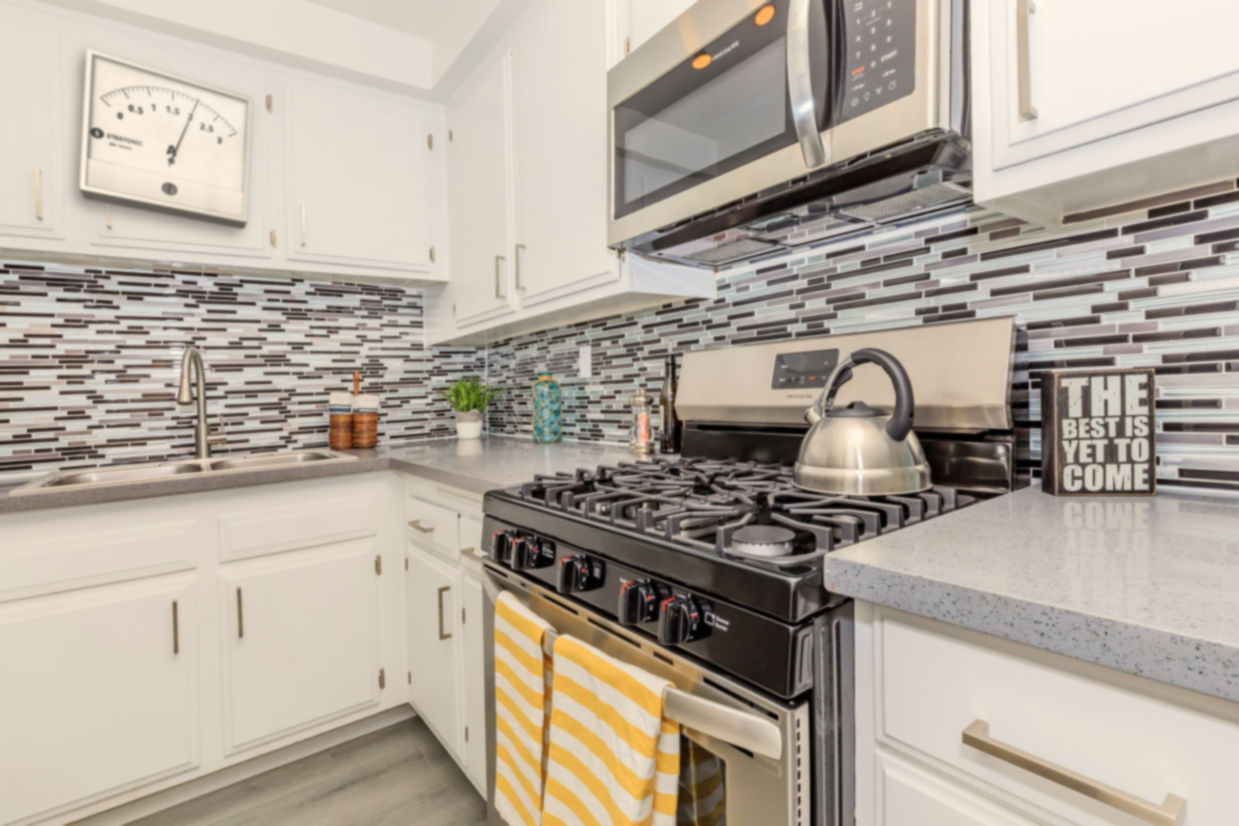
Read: 2 A
